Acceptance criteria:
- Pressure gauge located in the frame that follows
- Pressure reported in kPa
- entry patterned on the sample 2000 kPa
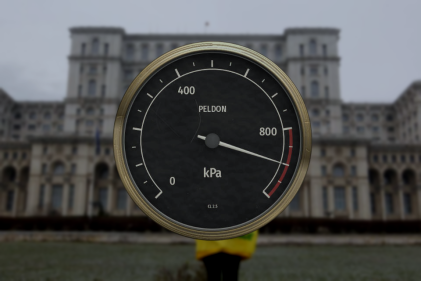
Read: 900 kPa
